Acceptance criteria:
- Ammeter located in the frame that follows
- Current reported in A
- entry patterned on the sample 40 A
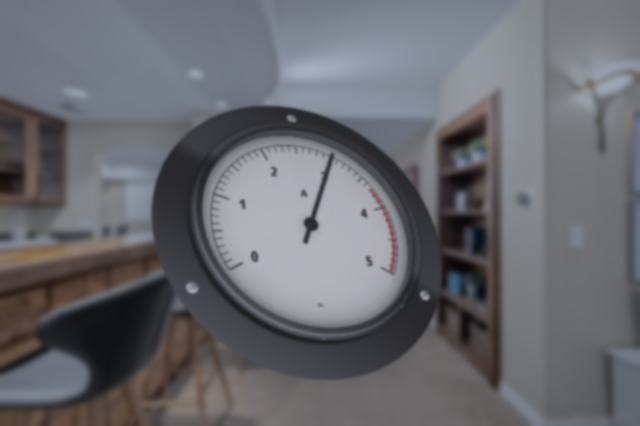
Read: 3 A
